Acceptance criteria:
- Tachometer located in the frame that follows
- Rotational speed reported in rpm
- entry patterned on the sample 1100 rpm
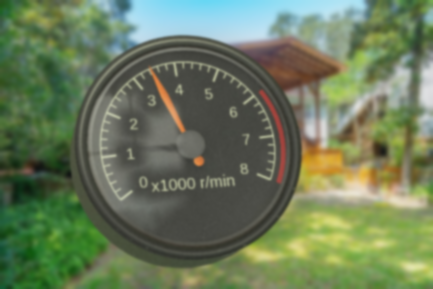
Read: 3400 rpm
